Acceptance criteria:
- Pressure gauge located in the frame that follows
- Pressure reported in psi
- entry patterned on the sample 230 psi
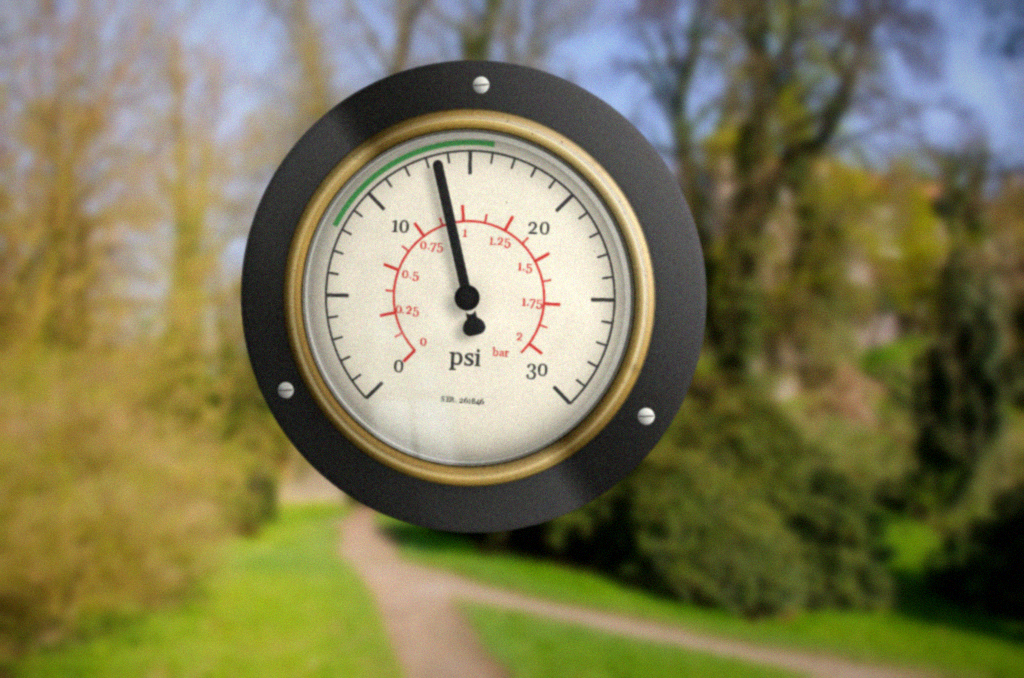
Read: 13.5 psi
